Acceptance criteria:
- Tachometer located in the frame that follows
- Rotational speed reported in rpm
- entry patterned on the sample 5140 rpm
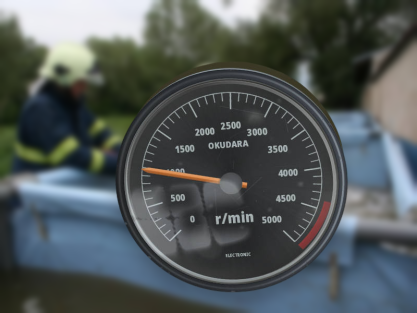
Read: 1000 rpm
